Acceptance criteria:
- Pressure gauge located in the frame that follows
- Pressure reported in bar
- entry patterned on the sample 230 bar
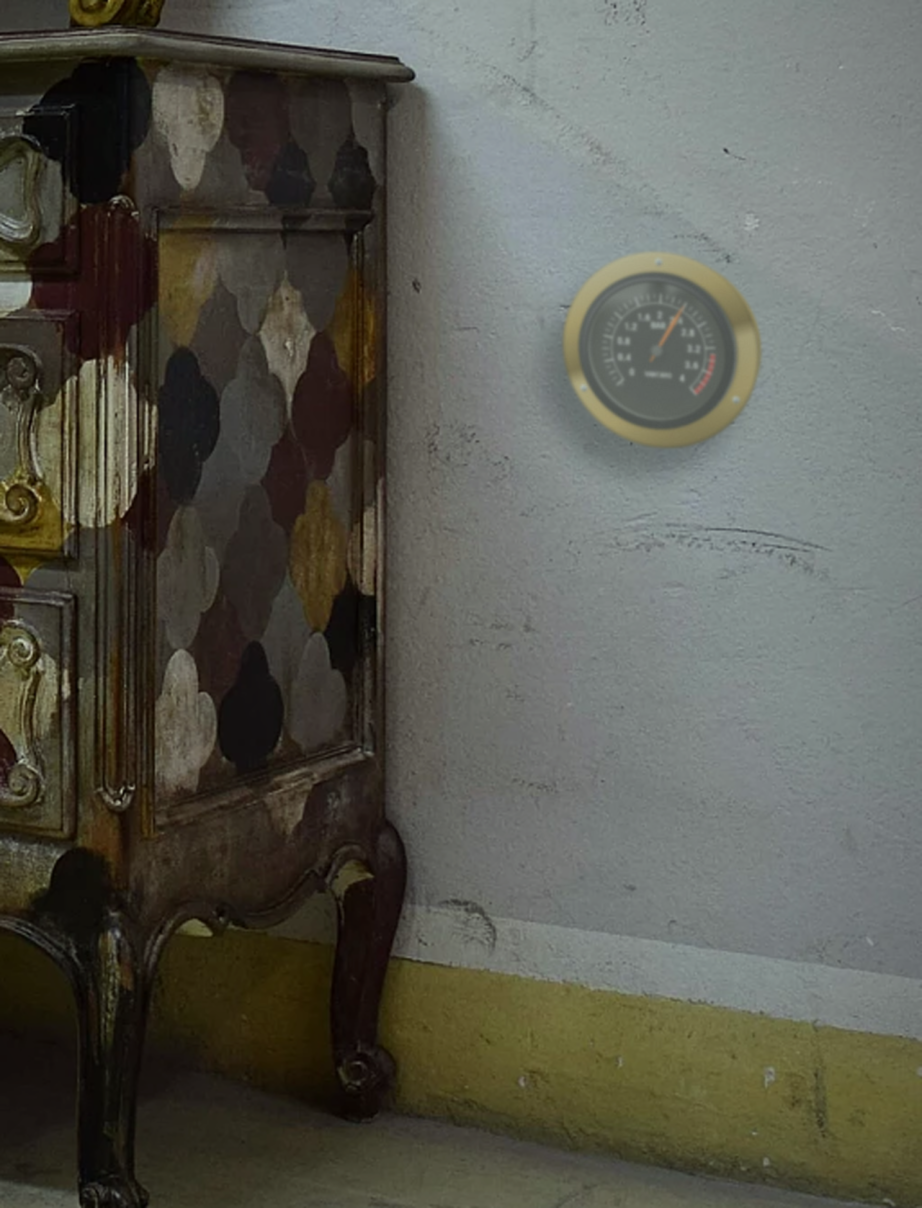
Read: 2.4 bar
